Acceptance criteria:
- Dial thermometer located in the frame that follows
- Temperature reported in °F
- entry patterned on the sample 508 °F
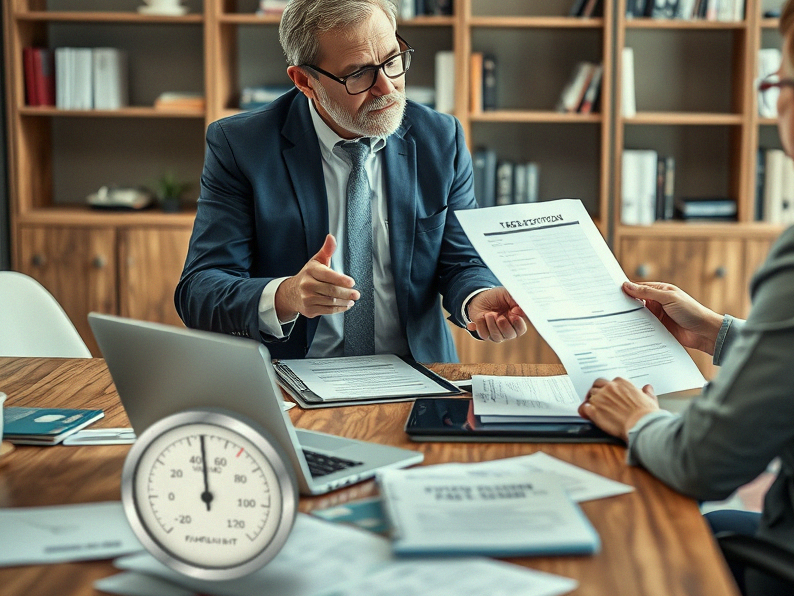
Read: 48 °F
